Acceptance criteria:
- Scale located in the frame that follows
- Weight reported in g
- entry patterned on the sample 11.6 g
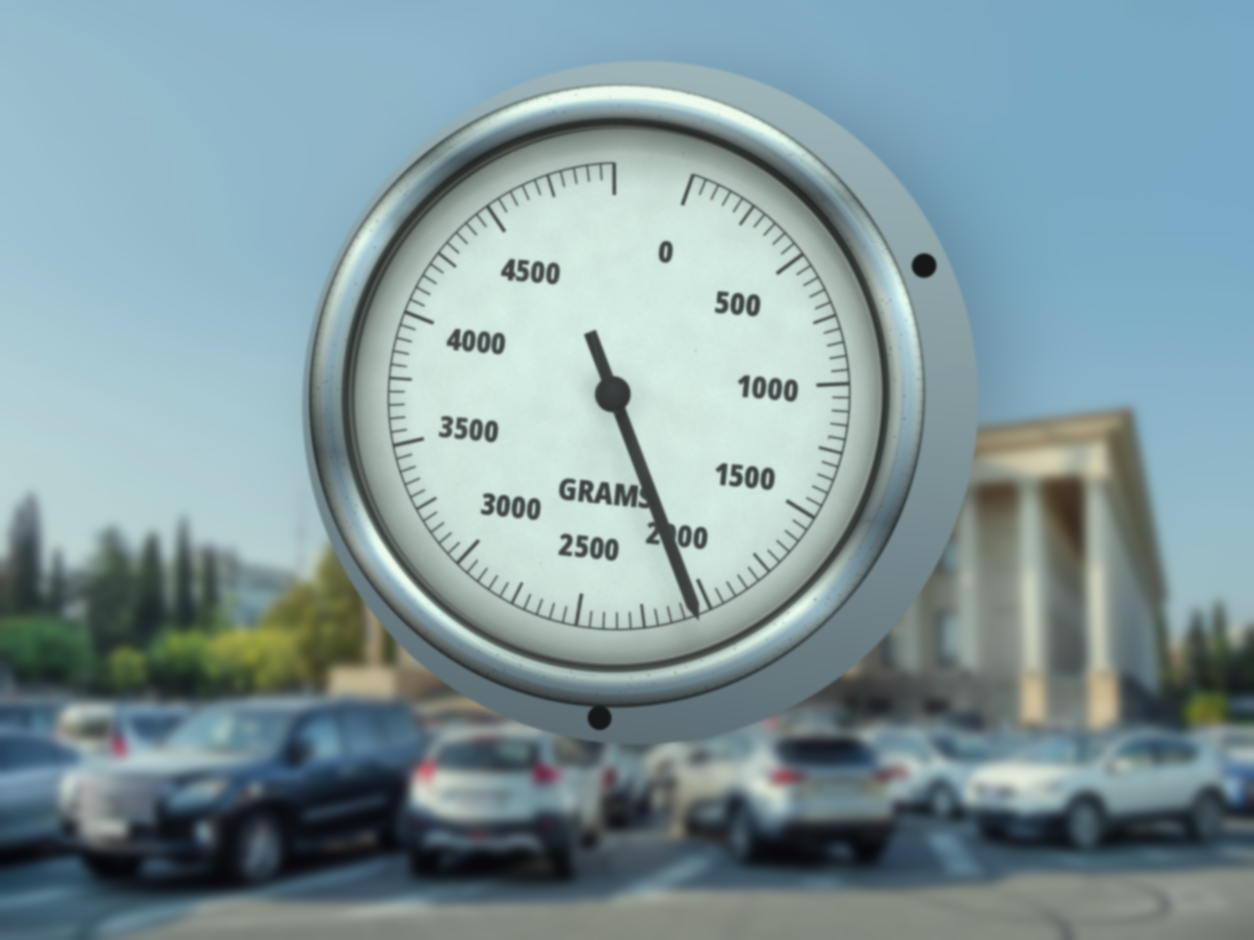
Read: 2050 g
